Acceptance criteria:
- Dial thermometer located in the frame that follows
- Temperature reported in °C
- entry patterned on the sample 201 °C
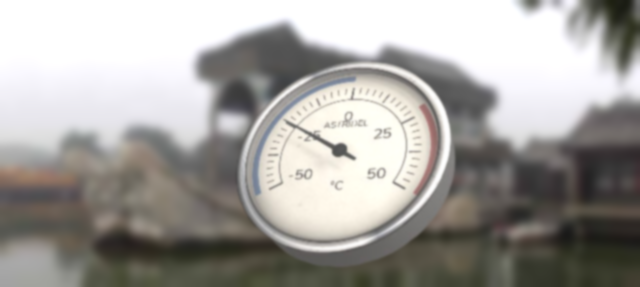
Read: -25 °C
